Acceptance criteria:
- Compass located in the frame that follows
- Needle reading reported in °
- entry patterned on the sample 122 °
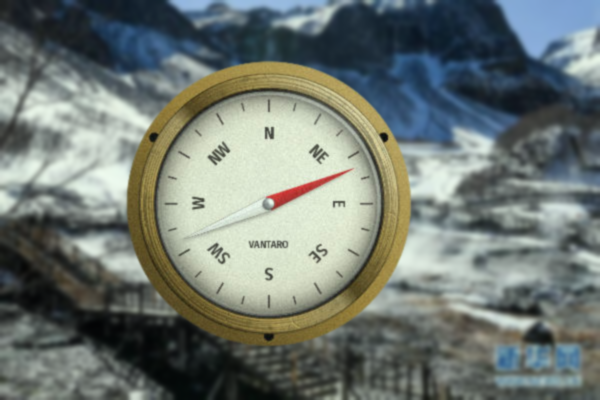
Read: 67.5 °
